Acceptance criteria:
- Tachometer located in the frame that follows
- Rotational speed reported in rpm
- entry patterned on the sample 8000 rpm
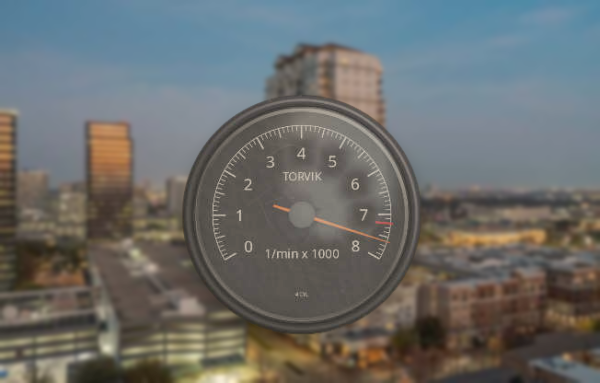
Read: 7600 rpm
